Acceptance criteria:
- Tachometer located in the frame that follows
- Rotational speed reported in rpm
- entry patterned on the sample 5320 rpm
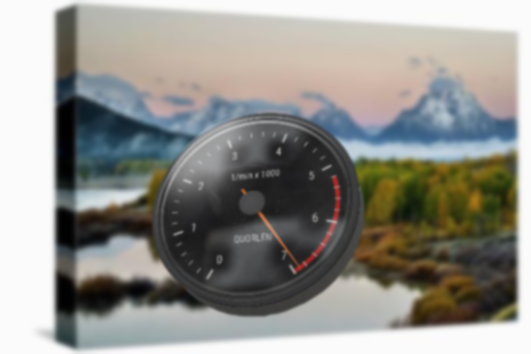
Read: 6900 rpm
